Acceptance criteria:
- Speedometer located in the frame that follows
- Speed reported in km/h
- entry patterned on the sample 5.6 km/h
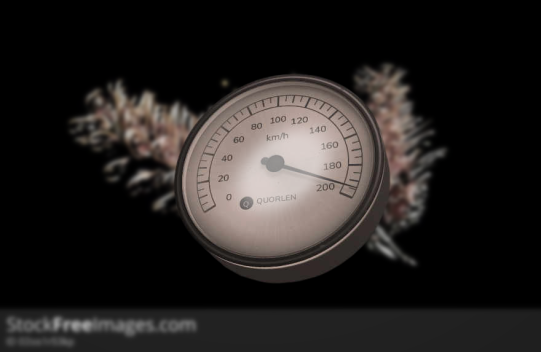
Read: 195 km/h
